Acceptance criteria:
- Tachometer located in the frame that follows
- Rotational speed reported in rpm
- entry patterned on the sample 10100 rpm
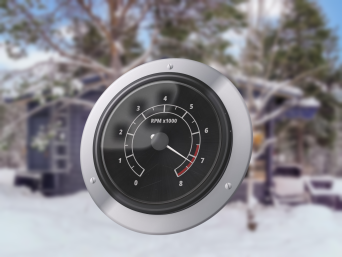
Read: 7250 rpm
